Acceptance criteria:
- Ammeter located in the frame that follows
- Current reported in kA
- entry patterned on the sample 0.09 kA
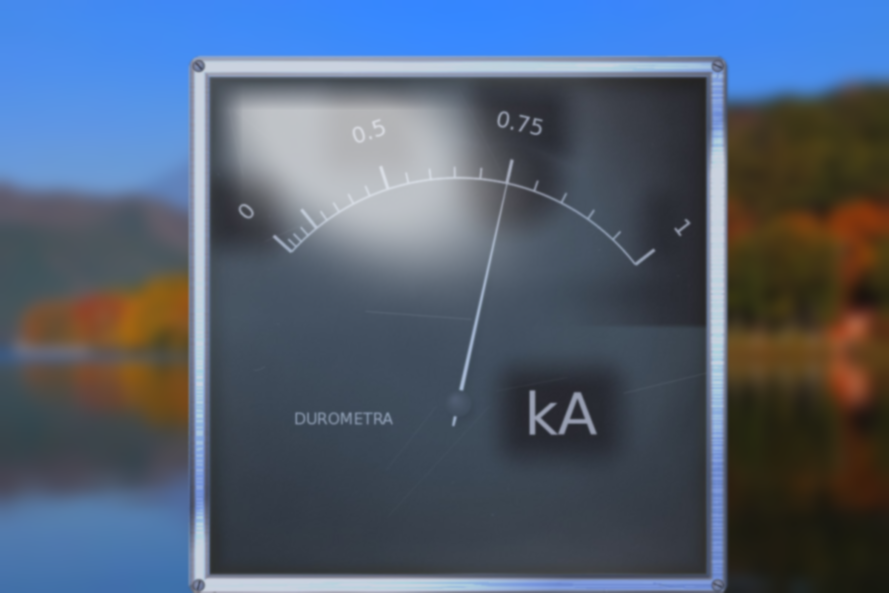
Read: 0.75 kA
